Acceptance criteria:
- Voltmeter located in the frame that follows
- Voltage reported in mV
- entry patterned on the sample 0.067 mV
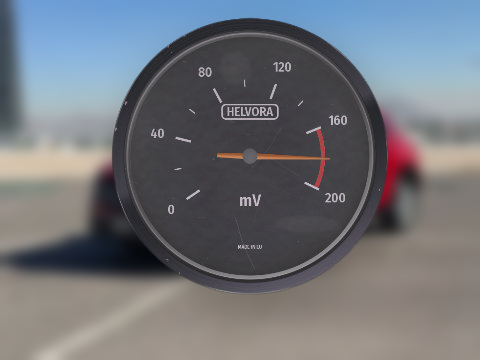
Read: 180 mV
